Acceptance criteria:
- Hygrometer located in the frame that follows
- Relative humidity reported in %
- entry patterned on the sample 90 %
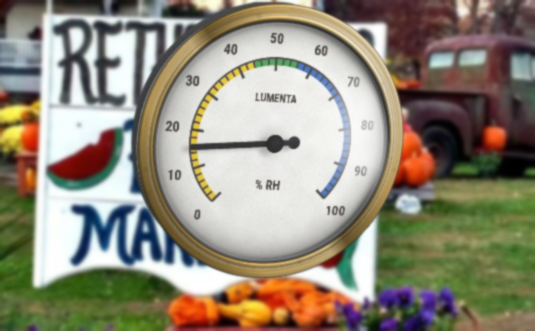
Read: 16 %
